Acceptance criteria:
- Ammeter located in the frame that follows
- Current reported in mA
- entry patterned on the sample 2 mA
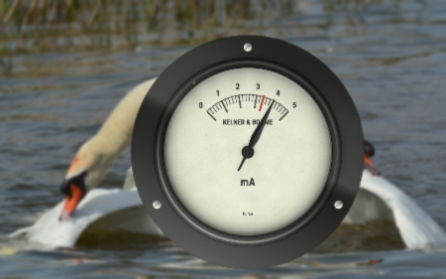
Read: 4 mA
